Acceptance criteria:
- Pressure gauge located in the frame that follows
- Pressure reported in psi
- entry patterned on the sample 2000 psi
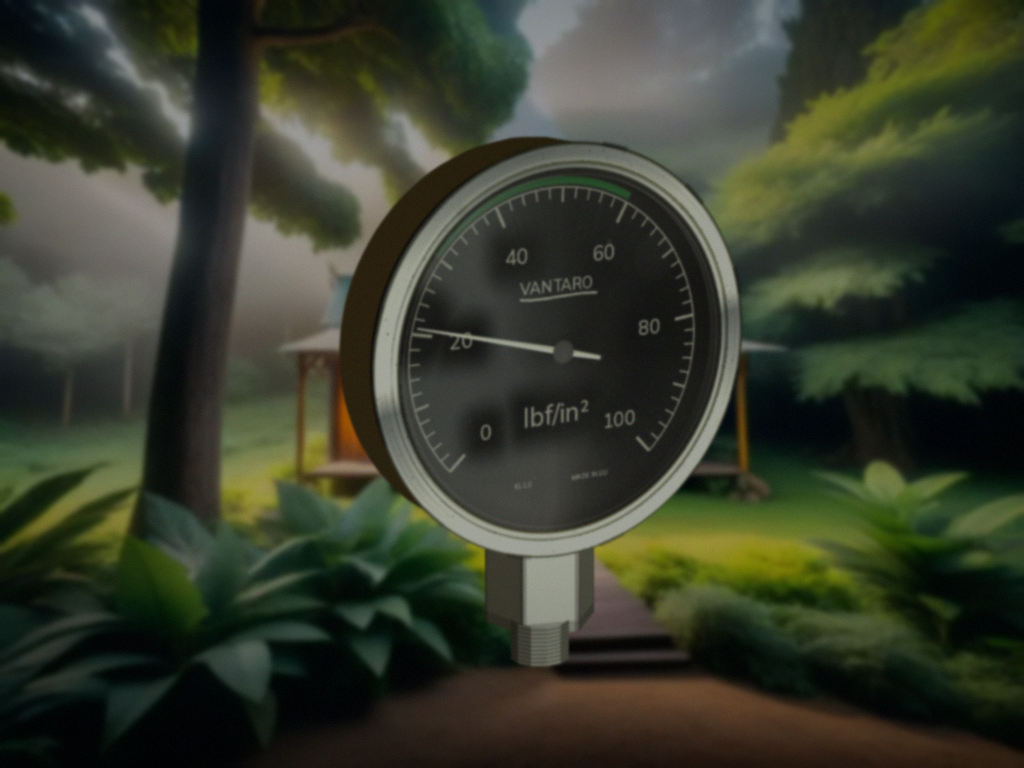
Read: 21 psi
